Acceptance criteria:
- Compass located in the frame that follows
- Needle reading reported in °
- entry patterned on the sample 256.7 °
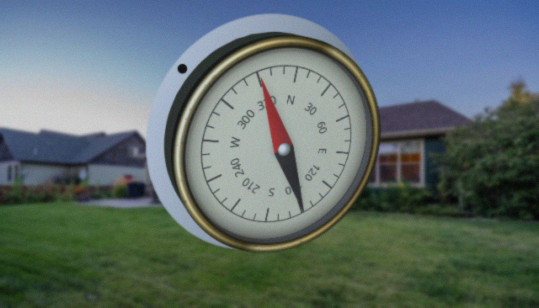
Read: 330 °
